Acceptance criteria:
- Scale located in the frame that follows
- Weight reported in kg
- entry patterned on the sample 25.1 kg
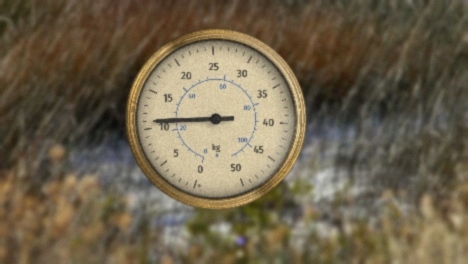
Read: 11 kg
